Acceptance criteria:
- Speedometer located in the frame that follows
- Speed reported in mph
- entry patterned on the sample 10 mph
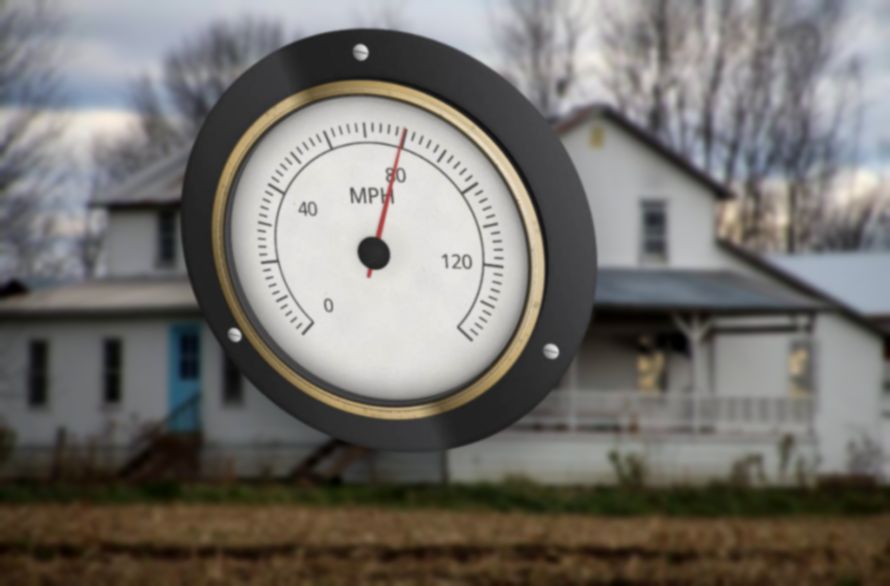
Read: 80 mph
